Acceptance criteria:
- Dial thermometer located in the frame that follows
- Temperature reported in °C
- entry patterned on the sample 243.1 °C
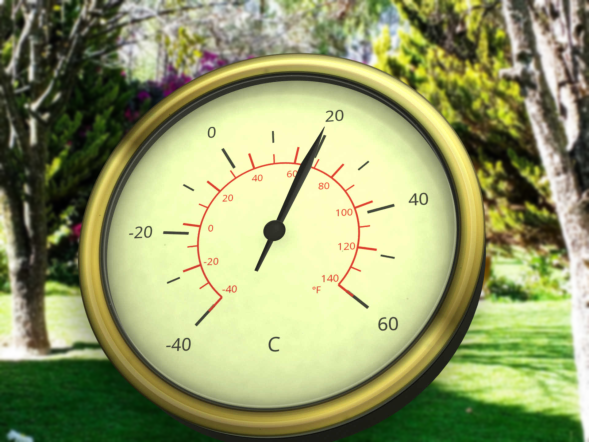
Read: 20 °C
